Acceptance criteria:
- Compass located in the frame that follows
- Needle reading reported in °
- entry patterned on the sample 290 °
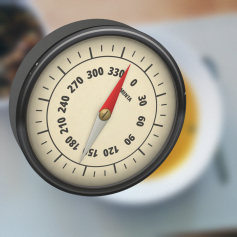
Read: 340 °
